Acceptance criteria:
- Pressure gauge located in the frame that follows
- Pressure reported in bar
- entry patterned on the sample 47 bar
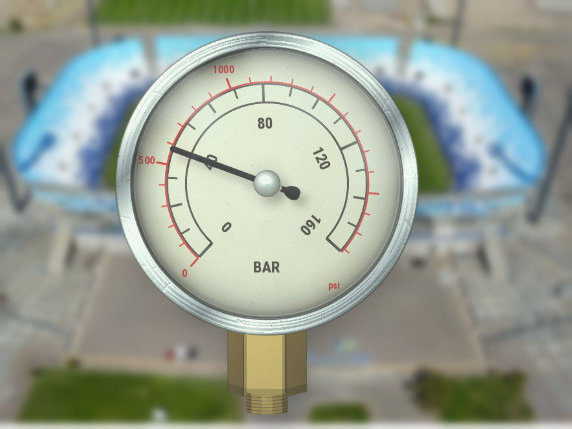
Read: 40 bar
